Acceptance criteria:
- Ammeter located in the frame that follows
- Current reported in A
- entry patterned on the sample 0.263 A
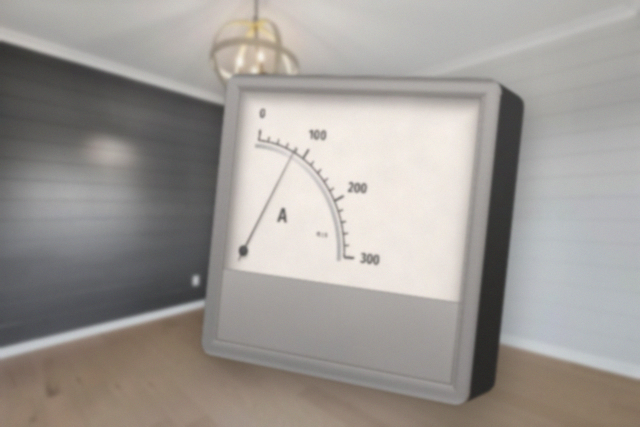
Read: 80 A
